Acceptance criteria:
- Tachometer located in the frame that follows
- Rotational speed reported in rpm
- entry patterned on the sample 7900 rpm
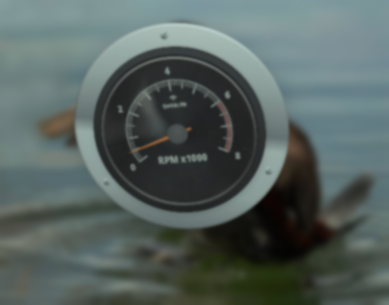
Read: 500 rpm
